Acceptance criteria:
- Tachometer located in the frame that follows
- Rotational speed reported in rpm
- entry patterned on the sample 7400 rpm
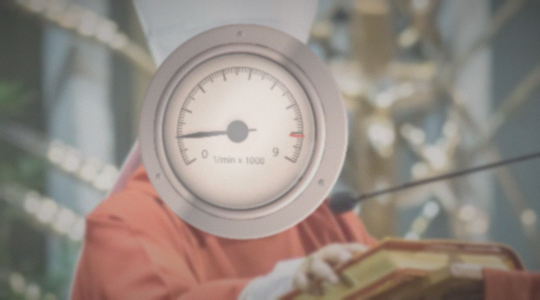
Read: 1000 rpm
